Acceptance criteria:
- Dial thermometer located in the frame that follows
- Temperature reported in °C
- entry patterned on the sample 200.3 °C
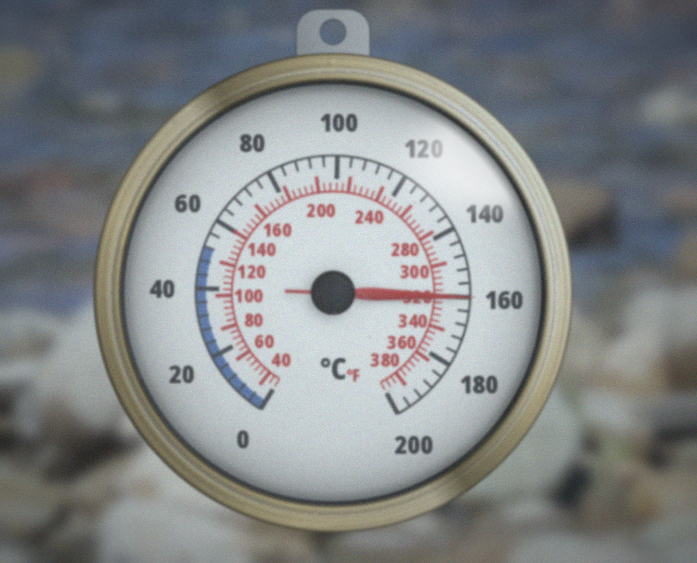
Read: 160 °C
